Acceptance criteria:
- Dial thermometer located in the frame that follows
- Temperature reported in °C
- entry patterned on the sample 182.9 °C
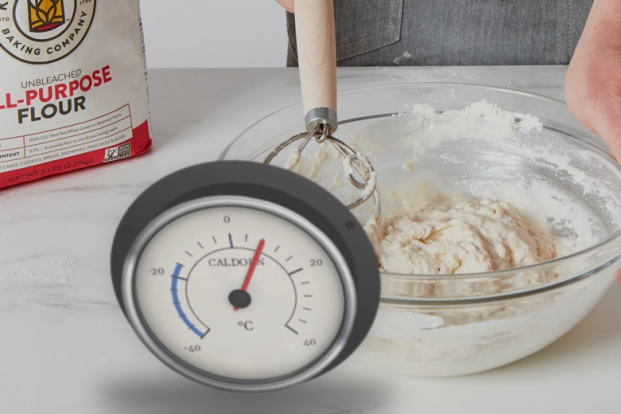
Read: 8 °C
